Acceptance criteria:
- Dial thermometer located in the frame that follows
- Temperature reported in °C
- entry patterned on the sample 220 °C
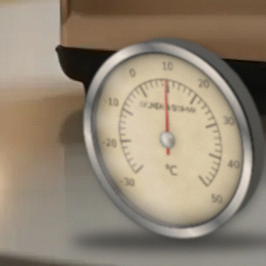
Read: 10 °C
